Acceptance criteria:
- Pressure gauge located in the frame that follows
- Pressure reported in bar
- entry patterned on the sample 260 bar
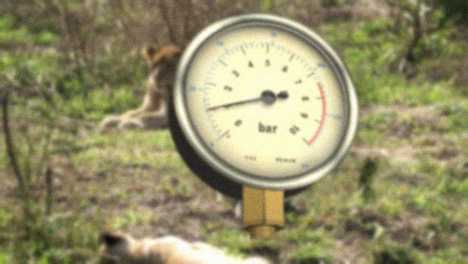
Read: 1 bar
